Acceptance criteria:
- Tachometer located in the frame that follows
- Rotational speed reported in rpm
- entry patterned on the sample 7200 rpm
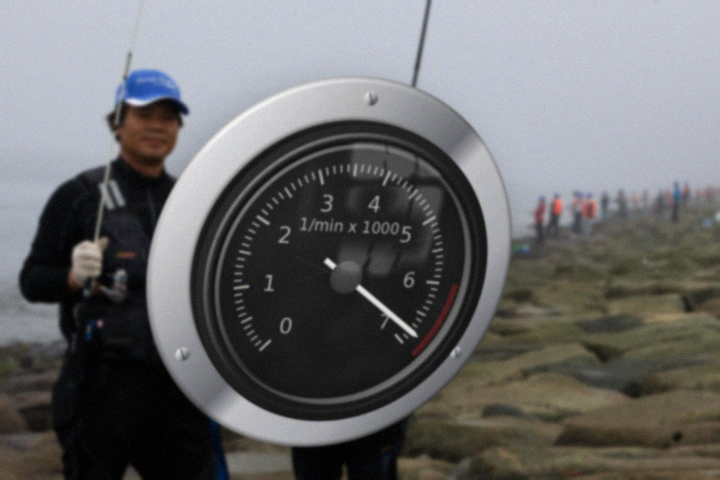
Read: 6800 rpm
